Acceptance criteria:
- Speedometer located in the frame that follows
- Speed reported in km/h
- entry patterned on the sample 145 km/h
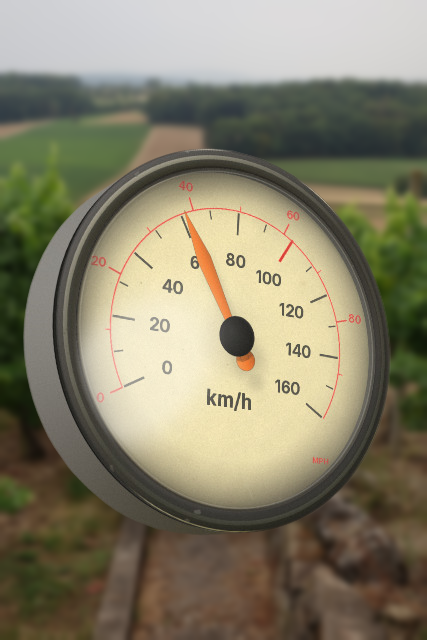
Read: 60 km/h
